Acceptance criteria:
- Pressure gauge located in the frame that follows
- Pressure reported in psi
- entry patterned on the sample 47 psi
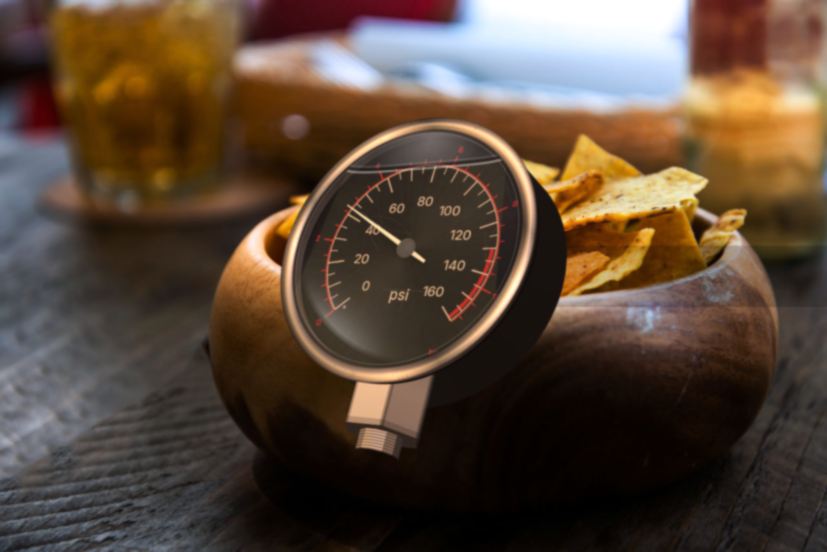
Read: 42.5 psi
